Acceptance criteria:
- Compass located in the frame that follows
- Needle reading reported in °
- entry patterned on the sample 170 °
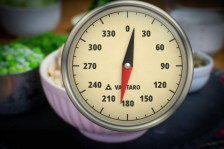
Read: 190 °
